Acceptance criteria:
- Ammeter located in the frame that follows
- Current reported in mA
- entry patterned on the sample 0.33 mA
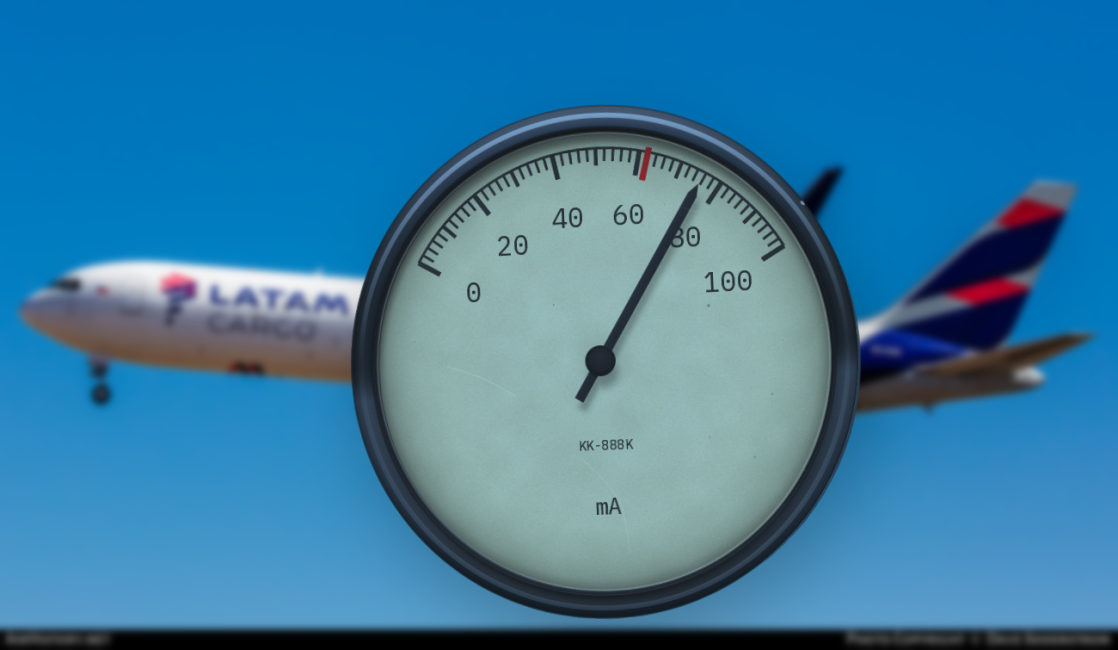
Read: 76 mA
